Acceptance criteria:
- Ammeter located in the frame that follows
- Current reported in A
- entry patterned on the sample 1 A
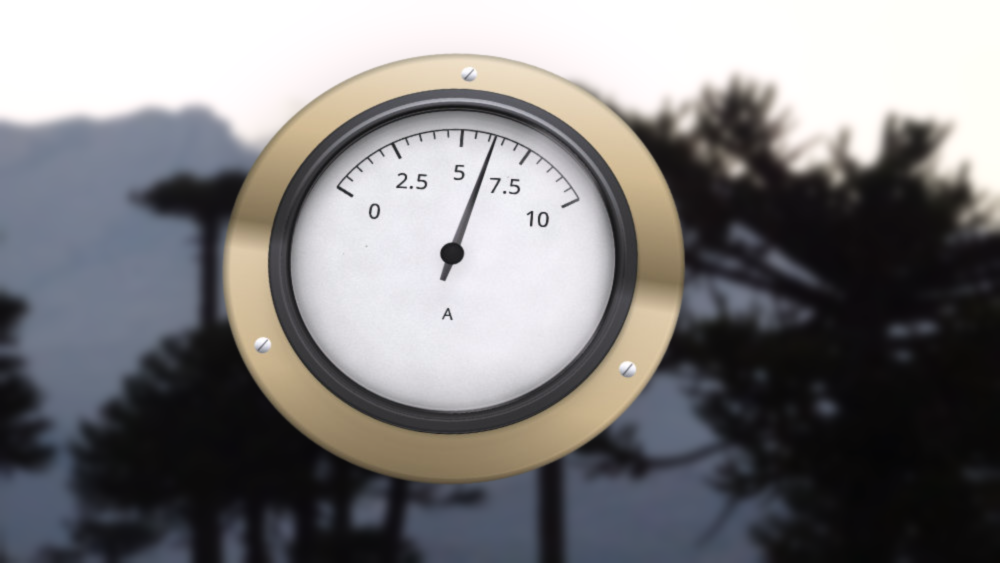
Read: 6.25 A
